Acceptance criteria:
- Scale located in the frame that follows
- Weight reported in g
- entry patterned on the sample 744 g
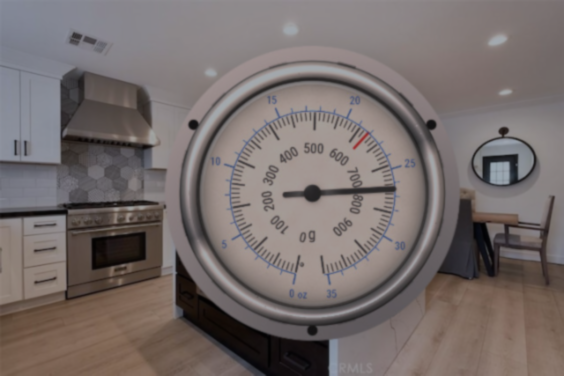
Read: 750 g
